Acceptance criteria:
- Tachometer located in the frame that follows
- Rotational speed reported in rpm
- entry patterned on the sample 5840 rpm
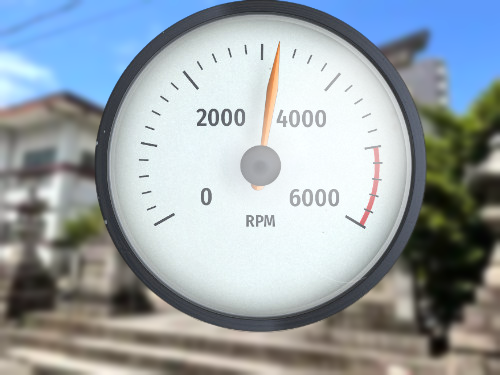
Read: 3200 rpm
